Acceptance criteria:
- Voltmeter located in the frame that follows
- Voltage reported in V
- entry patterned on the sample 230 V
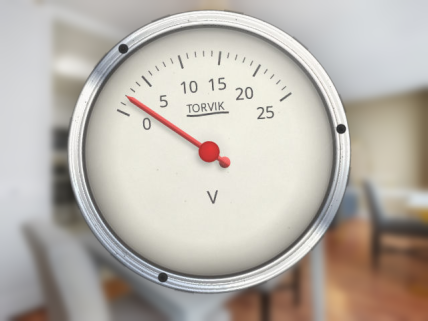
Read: 2 V
